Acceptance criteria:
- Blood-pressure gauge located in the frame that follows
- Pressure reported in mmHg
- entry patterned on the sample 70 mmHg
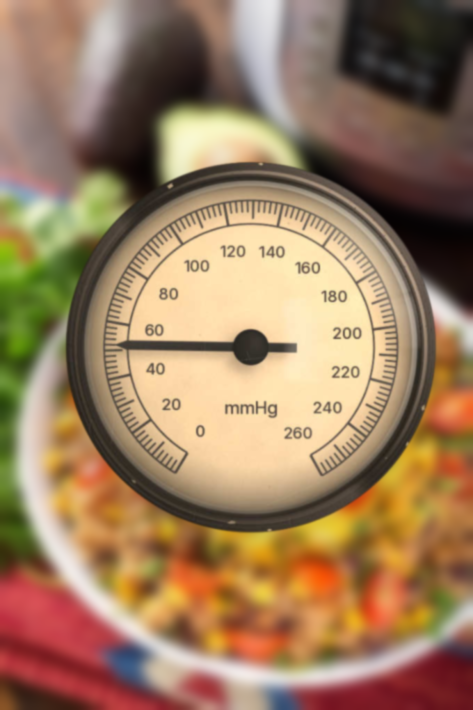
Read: 52 mmHg
